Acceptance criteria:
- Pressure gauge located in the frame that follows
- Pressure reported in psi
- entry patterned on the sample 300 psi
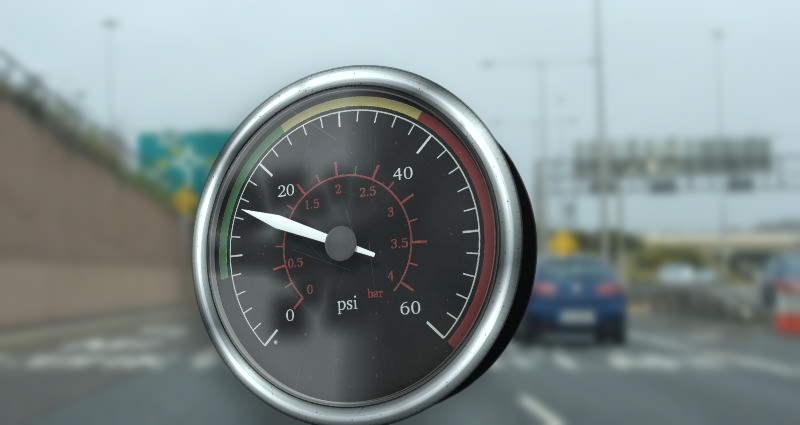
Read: 15 psi
